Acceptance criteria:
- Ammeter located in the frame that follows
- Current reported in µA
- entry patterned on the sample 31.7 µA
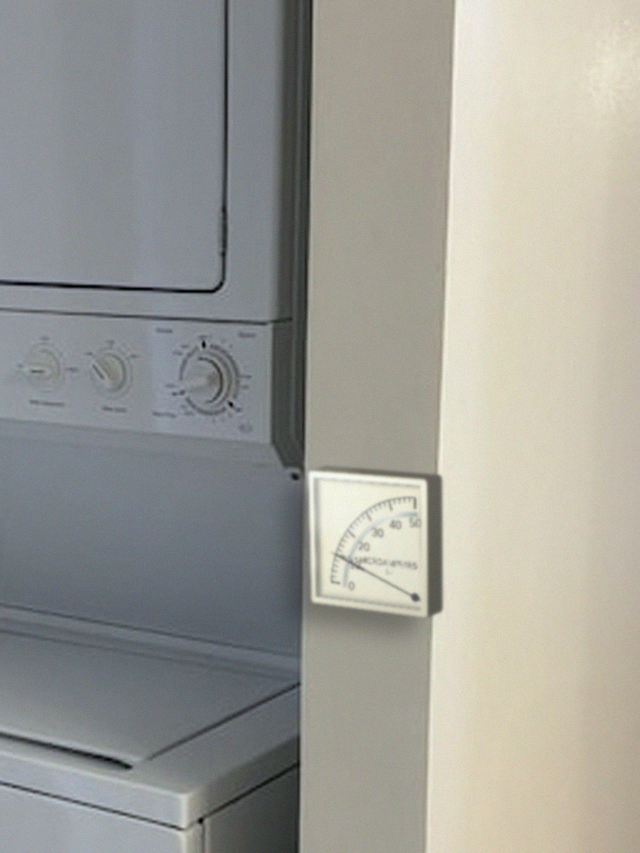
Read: 10 µA
